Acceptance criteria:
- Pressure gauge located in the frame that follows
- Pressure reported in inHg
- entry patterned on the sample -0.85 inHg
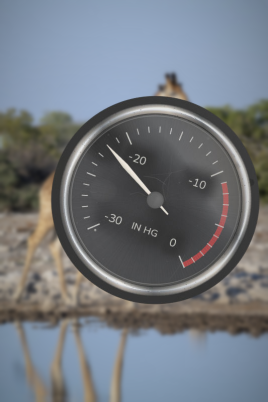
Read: -22 inHg
